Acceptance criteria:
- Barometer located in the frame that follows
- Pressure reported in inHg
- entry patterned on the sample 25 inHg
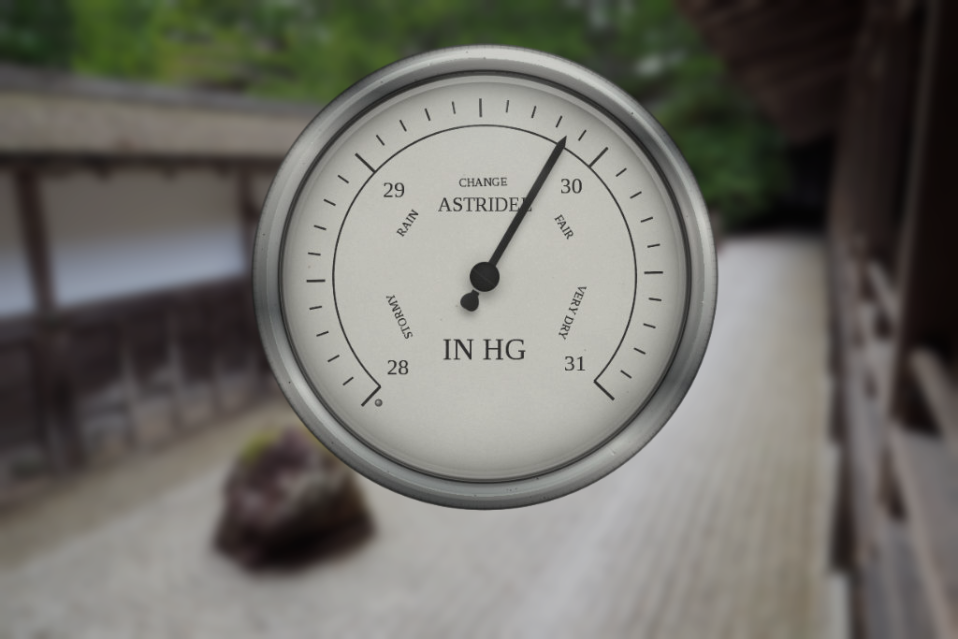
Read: 29.85 inHg
